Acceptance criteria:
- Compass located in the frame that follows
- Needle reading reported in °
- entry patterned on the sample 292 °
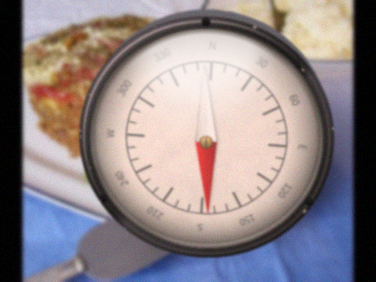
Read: 175 °
